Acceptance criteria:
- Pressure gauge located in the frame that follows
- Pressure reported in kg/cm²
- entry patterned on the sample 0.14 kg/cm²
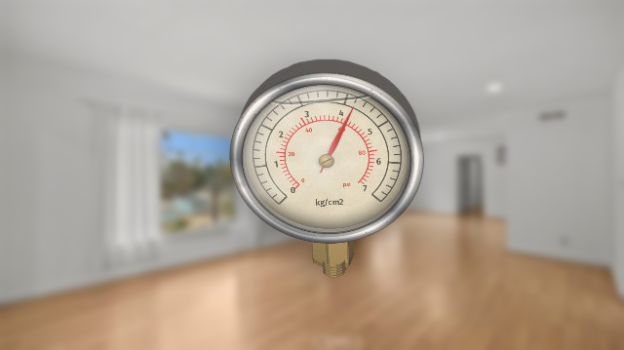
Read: 4.2 kg/cm²
